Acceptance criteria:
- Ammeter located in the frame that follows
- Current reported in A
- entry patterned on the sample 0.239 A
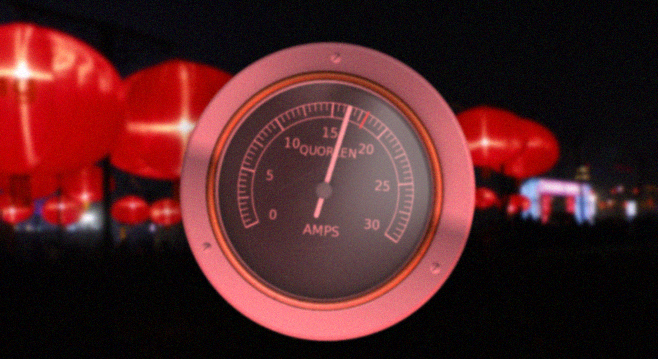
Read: 16.5 A
